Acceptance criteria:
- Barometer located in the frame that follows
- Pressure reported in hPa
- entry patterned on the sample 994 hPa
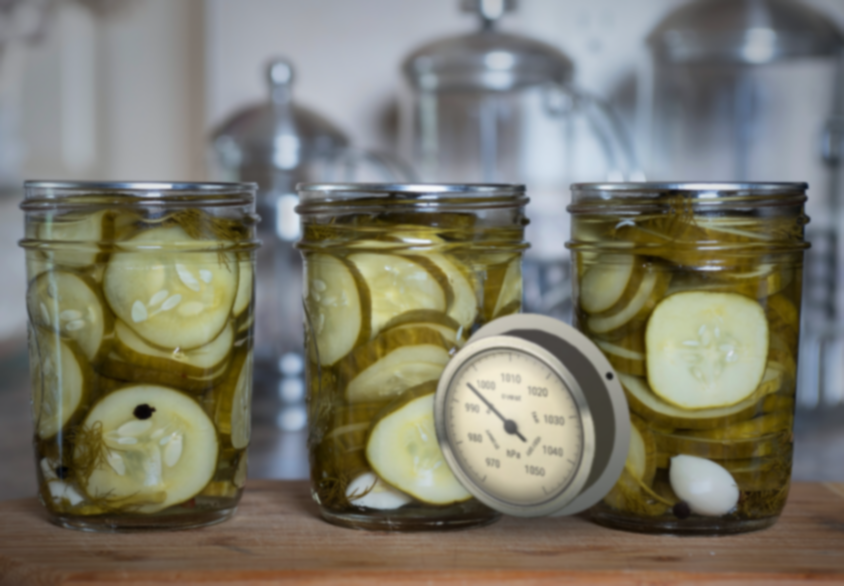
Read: 996 hPa
